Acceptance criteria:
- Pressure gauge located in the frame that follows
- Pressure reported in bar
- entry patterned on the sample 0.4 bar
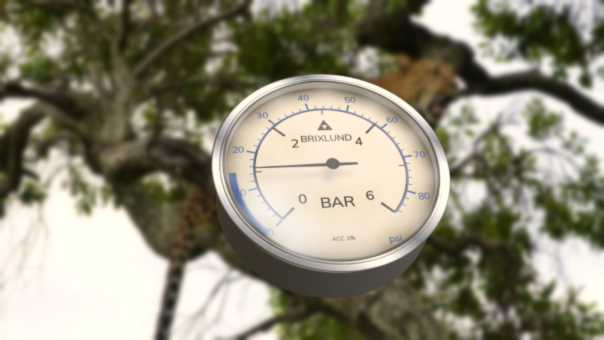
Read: 1 bar
